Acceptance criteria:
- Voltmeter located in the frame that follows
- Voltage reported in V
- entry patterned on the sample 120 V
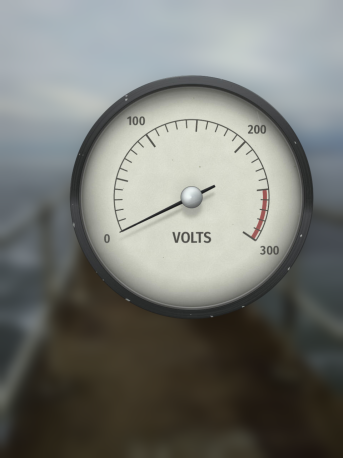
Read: 0 V
